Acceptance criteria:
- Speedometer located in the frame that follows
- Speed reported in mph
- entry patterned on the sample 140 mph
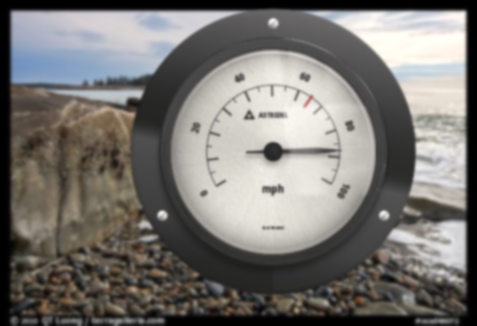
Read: 87.5 mph
